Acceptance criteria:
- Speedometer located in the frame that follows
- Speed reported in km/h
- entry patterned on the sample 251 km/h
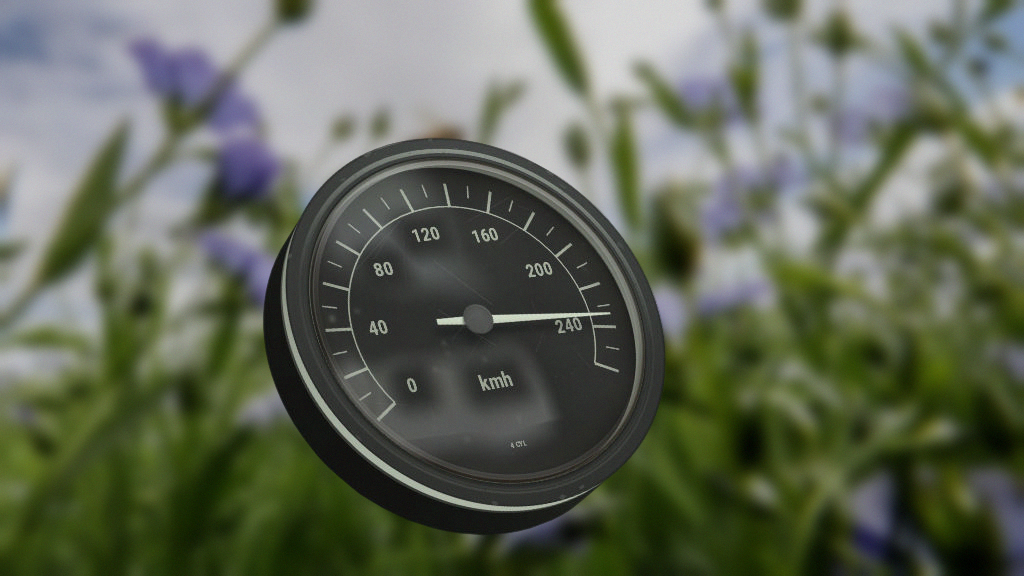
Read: 235 km/h
